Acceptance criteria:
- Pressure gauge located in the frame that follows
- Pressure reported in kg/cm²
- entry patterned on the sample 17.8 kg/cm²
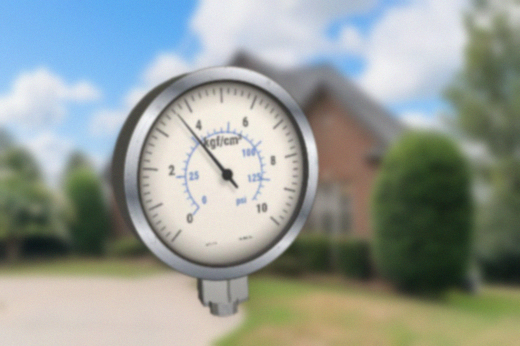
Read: 3.6 kg/cm²
